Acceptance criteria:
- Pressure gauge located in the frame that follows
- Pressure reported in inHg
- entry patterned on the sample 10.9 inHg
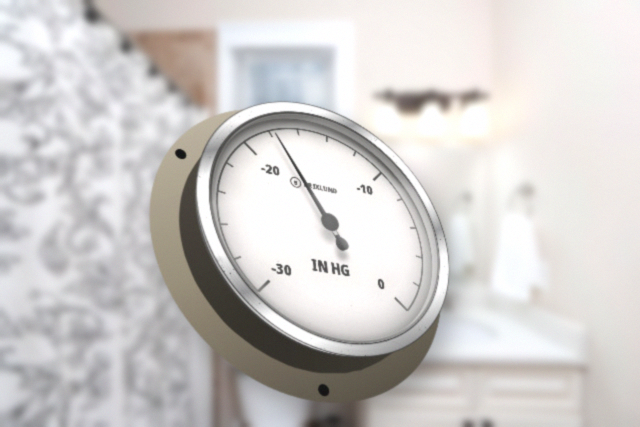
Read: -18 inHg
